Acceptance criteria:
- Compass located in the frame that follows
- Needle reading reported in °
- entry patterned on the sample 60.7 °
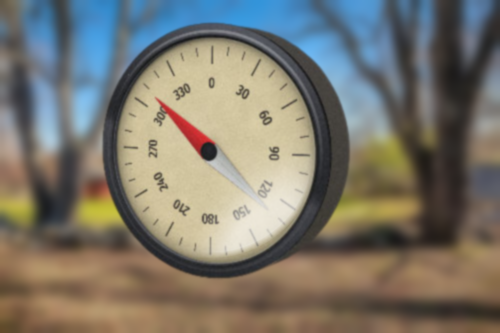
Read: 310 °
